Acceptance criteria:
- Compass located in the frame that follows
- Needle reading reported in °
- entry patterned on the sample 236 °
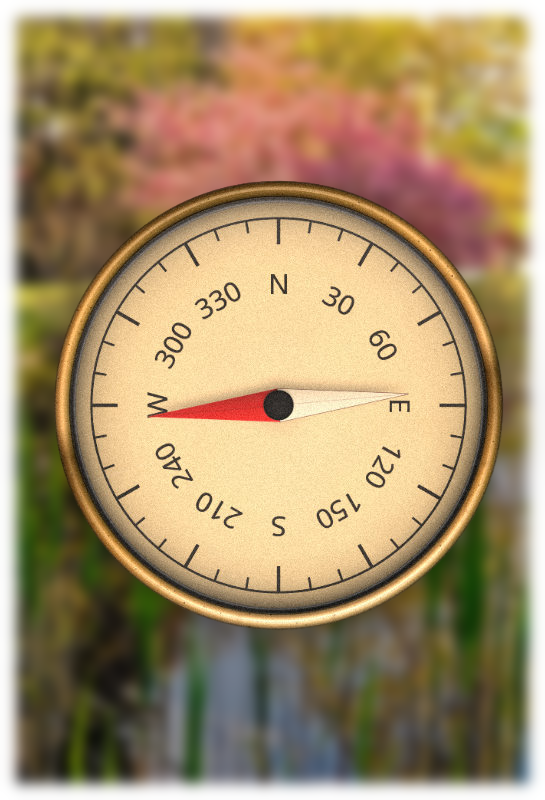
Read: 265 °
